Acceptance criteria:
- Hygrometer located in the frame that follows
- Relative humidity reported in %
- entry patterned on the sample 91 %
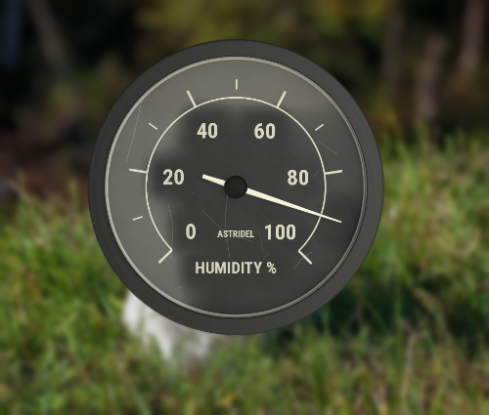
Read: 90 %
